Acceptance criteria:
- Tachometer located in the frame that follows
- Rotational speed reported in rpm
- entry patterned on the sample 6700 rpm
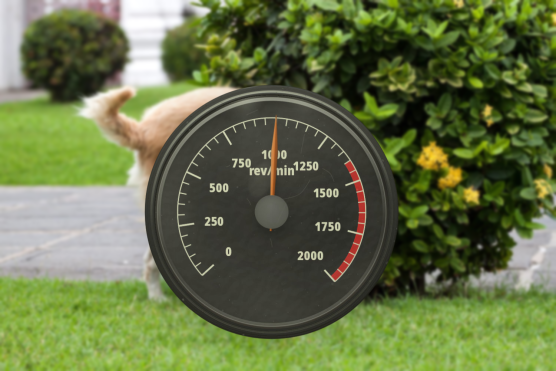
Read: 1000 rpm
